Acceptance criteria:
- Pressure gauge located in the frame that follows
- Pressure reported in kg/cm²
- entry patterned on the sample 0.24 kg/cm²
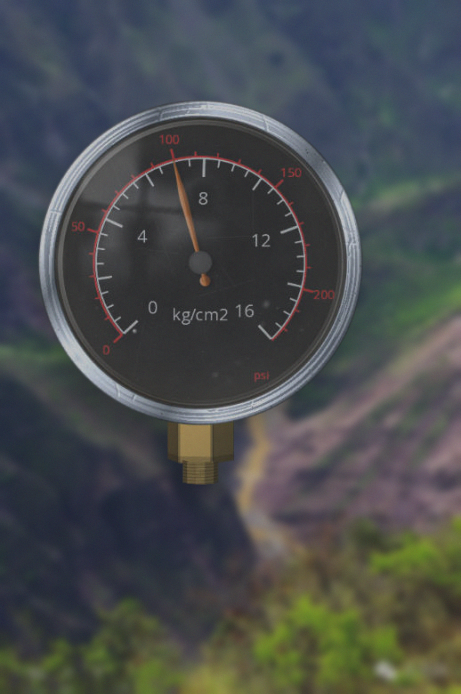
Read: 7 kg/cm²
